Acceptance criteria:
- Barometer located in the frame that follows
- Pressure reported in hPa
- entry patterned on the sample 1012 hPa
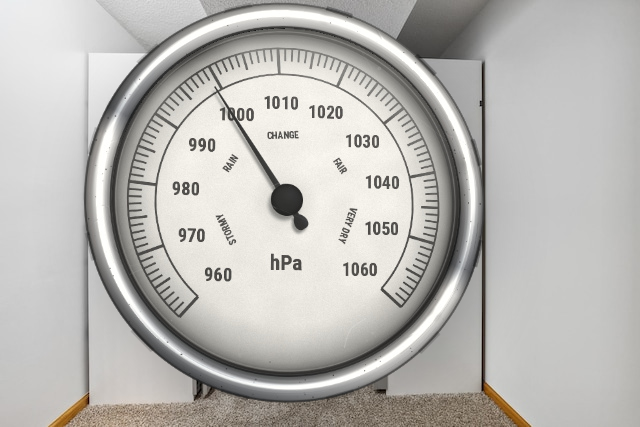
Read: 999 hPa
